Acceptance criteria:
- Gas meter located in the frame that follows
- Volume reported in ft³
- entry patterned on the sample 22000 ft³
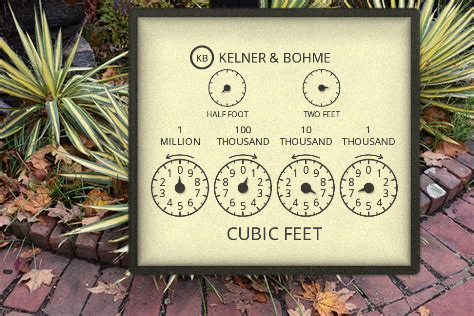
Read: 6700 ft³
